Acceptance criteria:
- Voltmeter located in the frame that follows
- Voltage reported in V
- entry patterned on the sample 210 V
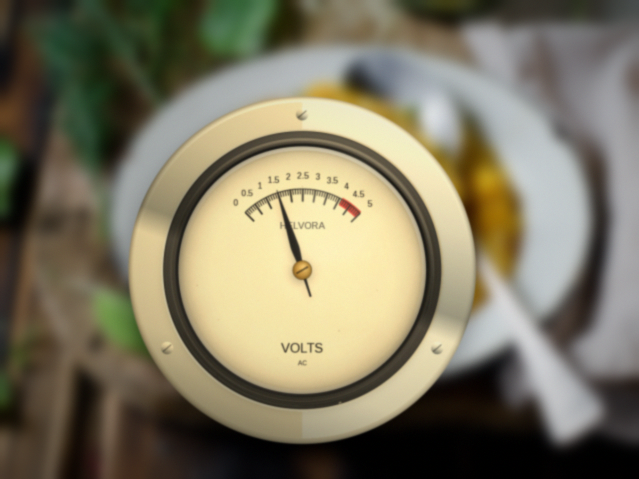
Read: 1.5 V
